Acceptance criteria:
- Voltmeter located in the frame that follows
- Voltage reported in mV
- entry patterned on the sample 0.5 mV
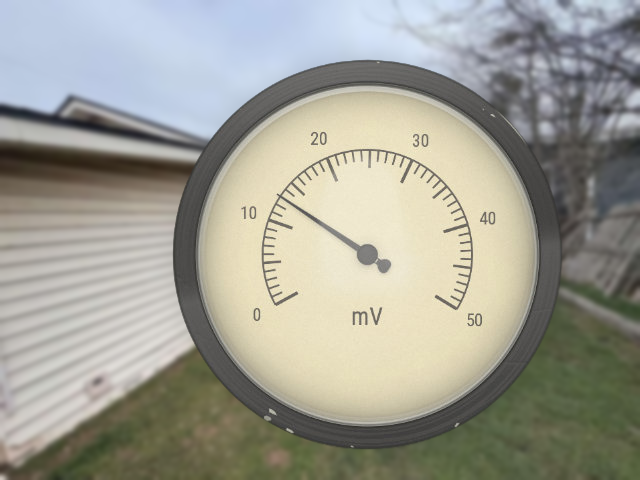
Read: 13 mV
